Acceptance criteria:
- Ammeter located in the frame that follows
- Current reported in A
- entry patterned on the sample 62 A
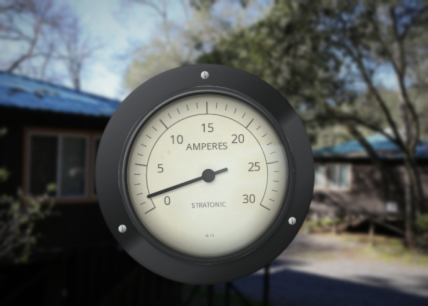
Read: 1.5 A
